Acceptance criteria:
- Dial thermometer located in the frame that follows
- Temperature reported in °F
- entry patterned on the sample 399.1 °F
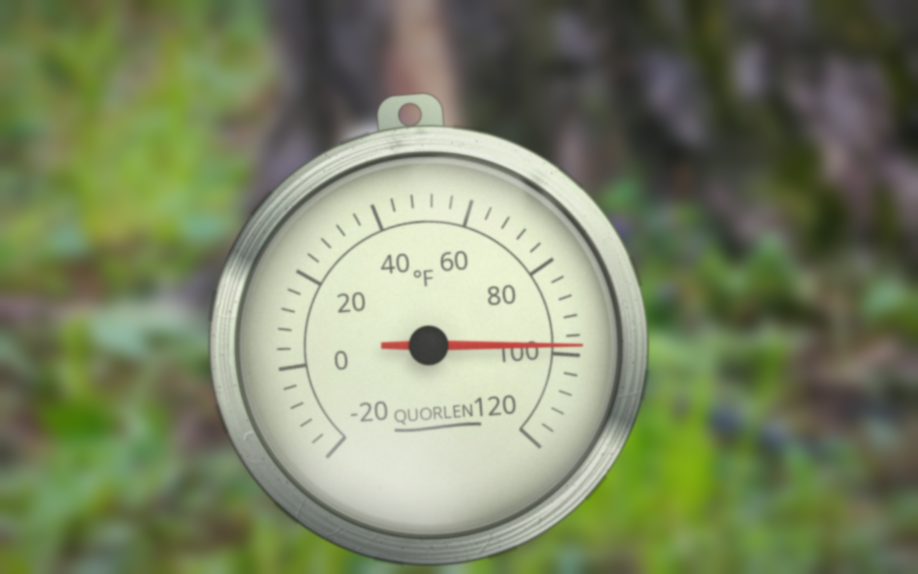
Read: 98 °F
